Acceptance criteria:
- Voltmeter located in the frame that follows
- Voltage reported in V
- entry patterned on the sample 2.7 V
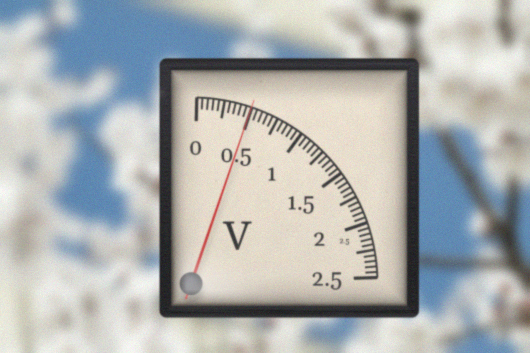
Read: 0.5 V
